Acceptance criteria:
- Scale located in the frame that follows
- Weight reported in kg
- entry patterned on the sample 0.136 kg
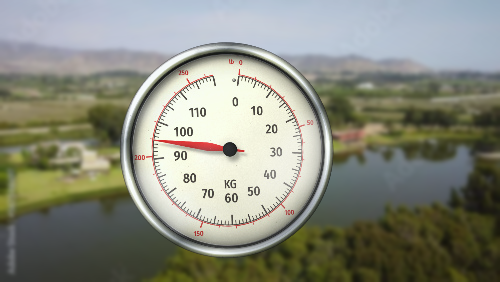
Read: 95 kg
